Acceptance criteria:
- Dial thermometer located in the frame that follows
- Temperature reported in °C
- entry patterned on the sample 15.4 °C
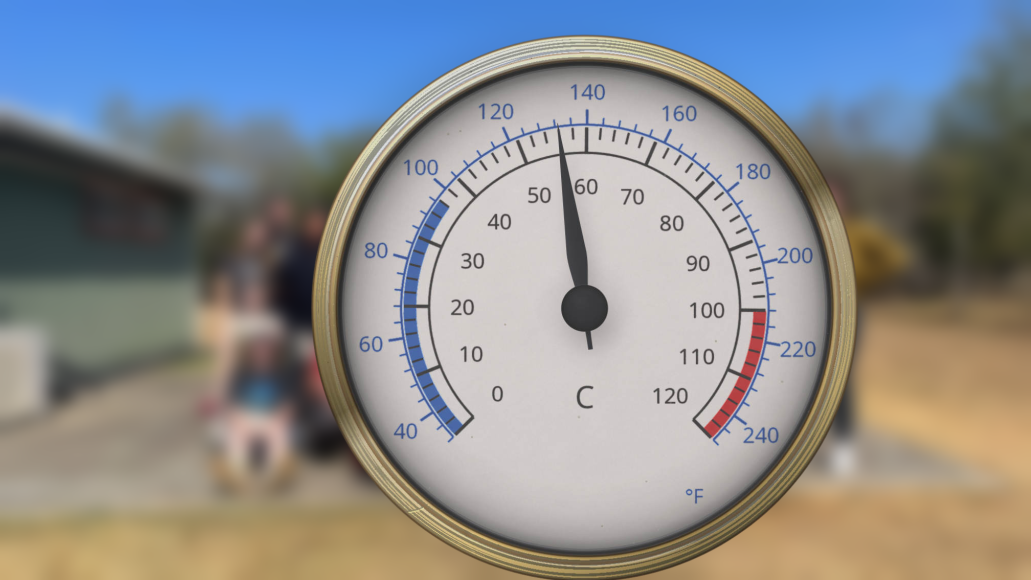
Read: 56 °C
